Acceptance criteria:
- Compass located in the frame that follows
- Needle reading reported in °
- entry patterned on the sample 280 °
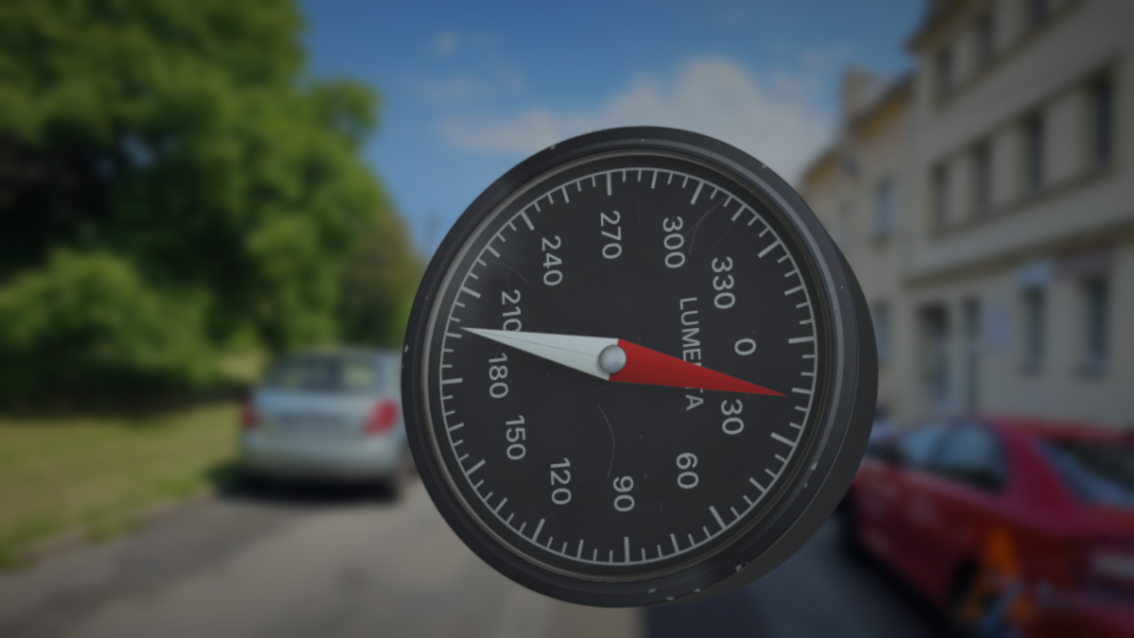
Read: 17.5 °
